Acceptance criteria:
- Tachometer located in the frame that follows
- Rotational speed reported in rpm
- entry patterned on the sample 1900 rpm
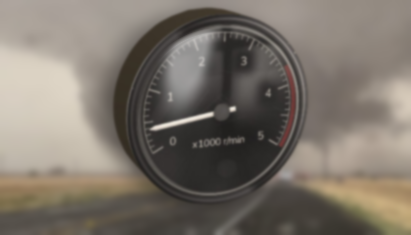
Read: 400 rpm
